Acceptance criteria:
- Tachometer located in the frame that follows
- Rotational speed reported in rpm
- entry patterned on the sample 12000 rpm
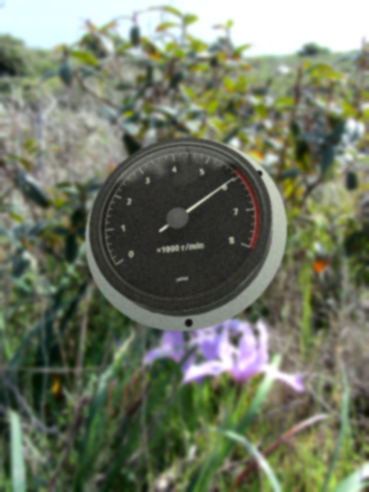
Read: 6000 rpm
